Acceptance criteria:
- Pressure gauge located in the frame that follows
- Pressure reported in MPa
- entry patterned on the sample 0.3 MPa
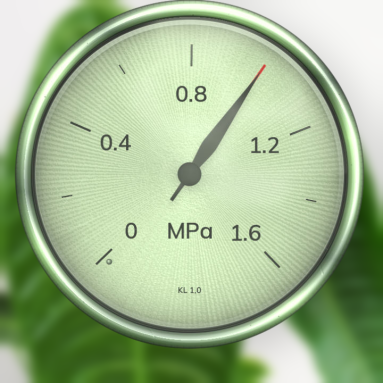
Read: 1 MPa
